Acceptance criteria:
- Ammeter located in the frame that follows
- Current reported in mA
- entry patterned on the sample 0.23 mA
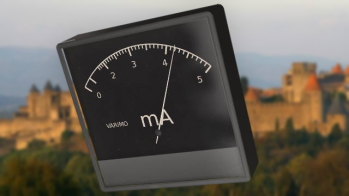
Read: 4.2 mA
